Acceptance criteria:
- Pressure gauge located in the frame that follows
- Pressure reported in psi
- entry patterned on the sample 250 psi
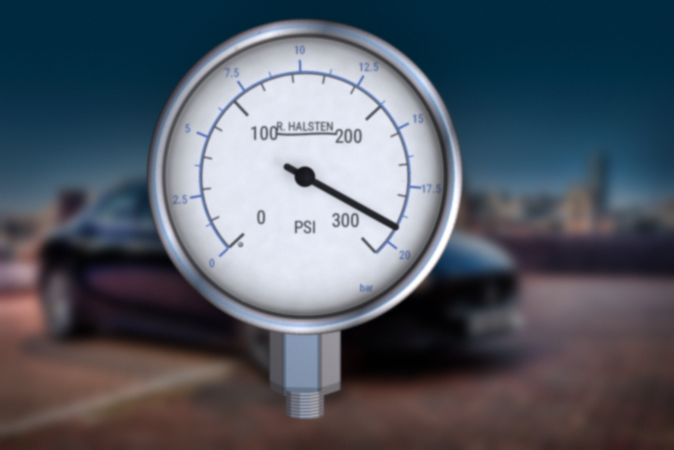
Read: 280 psi
